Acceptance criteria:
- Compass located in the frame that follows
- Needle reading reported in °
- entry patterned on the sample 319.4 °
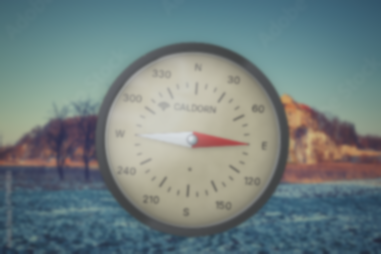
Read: 90 °
